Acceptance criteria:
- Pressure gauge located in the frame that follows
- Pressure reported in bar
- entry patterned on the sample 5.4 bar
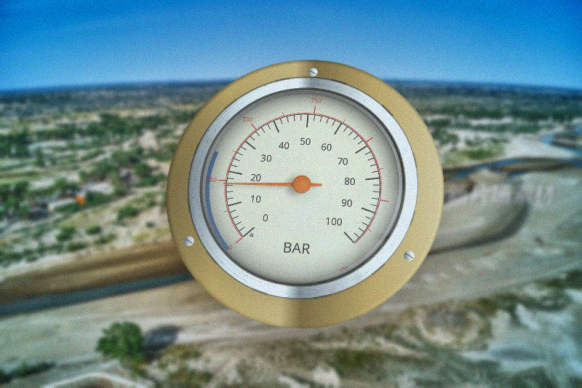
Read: 16 bar
